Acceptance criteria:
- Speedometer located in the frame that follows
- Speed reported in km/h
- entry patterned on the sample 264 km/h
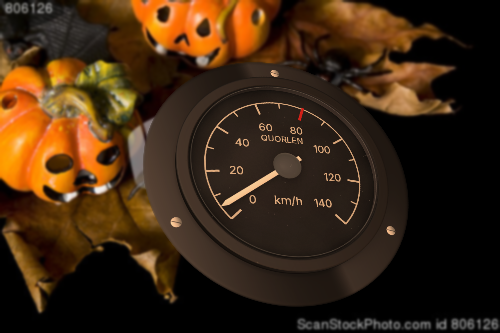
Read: 5 km/h
